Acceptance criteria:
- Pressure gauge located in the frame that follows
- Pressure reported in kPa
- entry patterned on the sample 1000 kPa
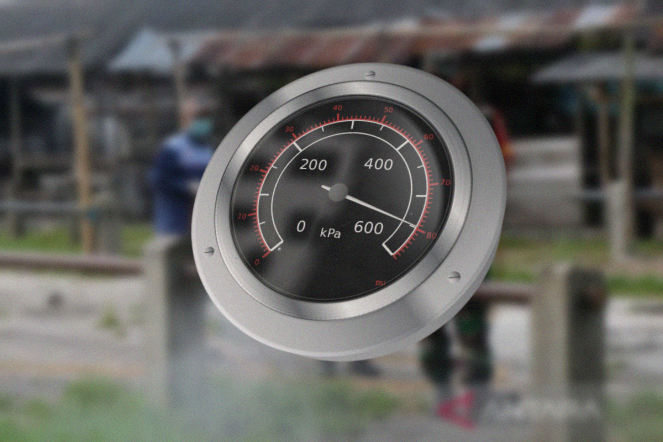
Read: 550 kPa
